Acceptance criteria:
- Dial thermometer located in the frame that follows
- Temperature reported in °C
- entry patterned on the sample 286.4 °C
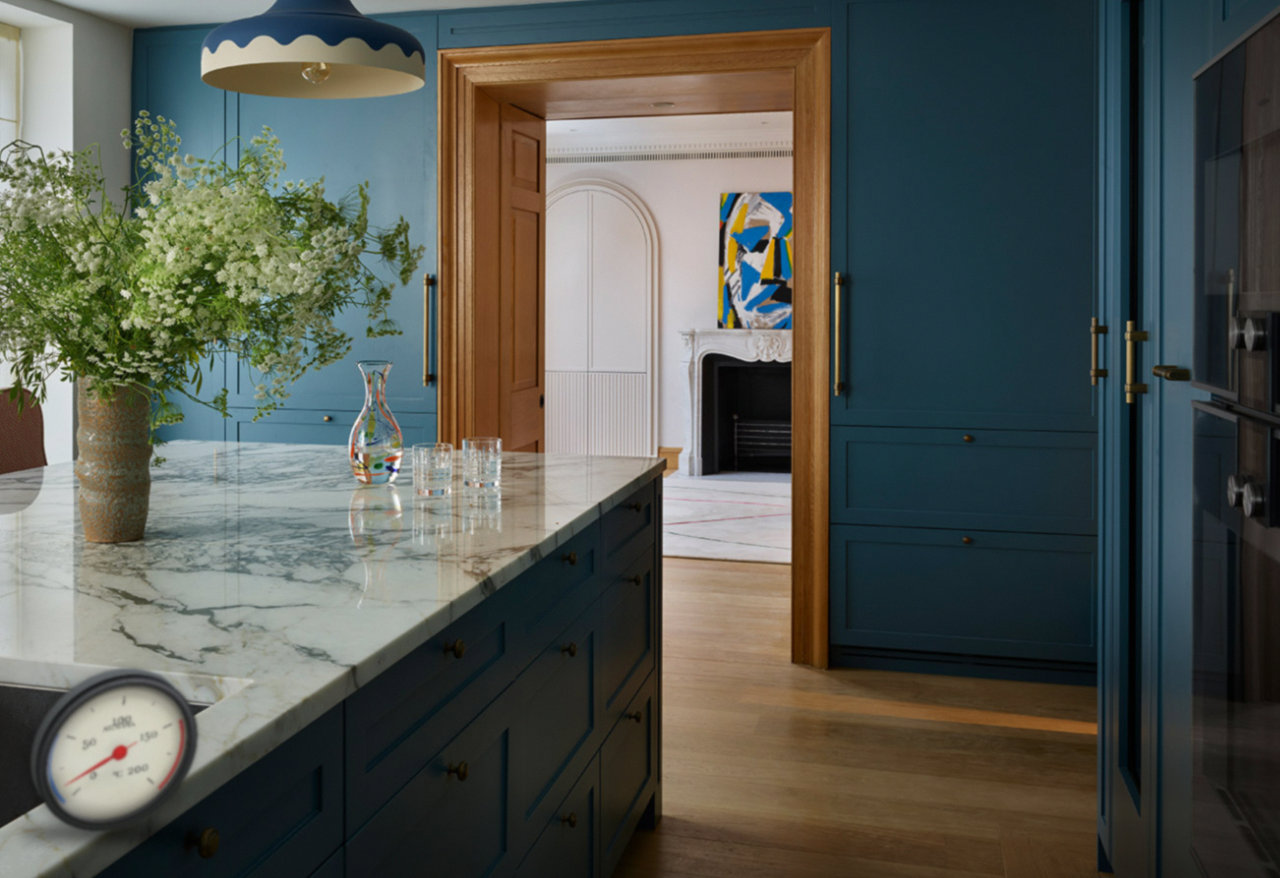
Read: 12.5 °C
